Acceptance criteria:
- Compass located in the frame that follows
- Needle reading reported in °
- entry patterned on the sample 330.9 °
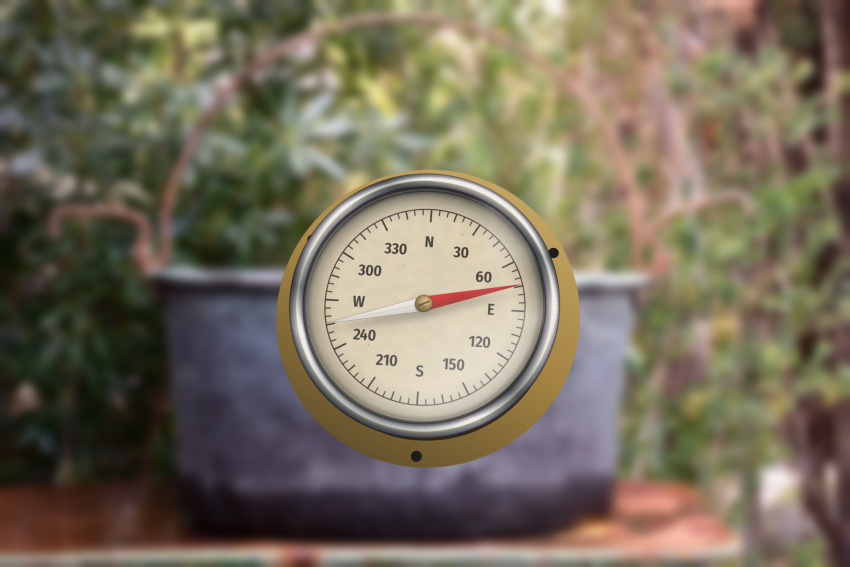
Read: 75 °
